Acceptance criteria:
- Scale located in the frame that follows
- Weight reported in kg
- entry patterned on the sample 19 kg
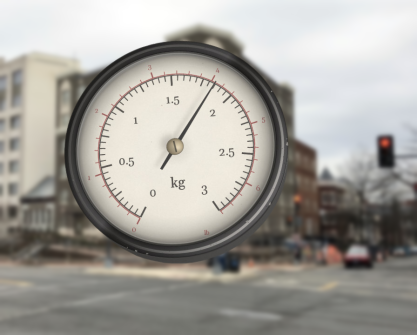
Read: 1.85 kg
